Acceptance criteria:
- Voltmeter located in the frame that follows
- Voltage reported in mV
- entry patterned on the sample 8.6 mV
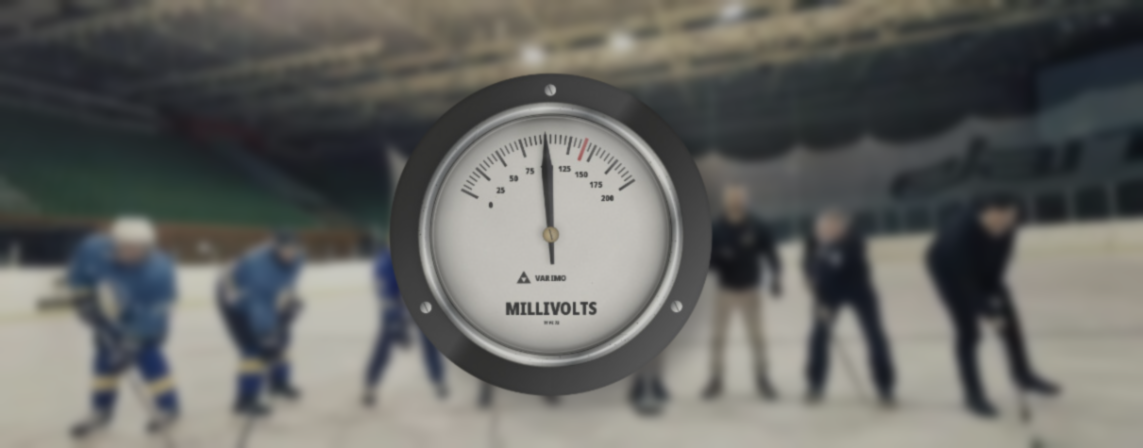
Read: 100 mV
